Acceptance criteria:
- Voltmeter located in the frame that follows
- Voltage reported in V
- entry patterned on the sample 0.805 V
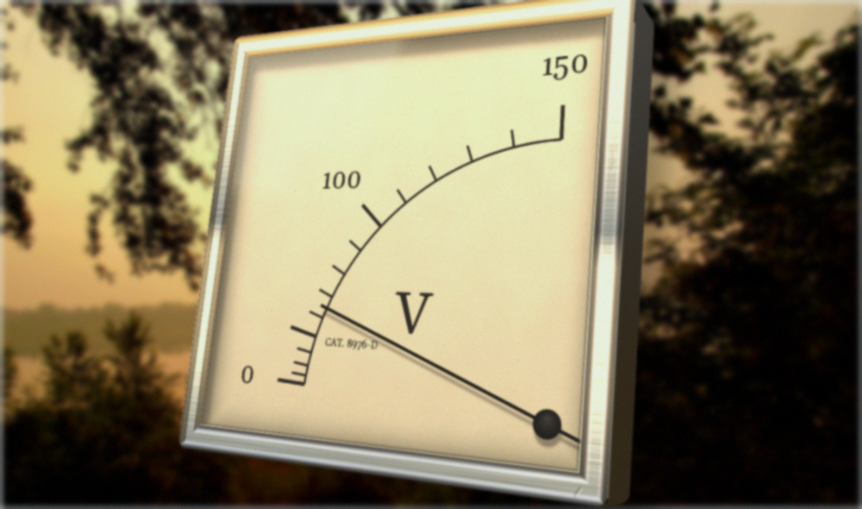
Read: 65 V
